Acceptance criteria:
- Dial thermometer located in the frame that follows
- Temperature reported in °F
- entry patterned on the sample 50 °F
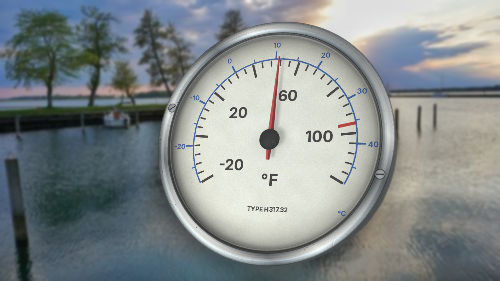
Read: 52 °F
